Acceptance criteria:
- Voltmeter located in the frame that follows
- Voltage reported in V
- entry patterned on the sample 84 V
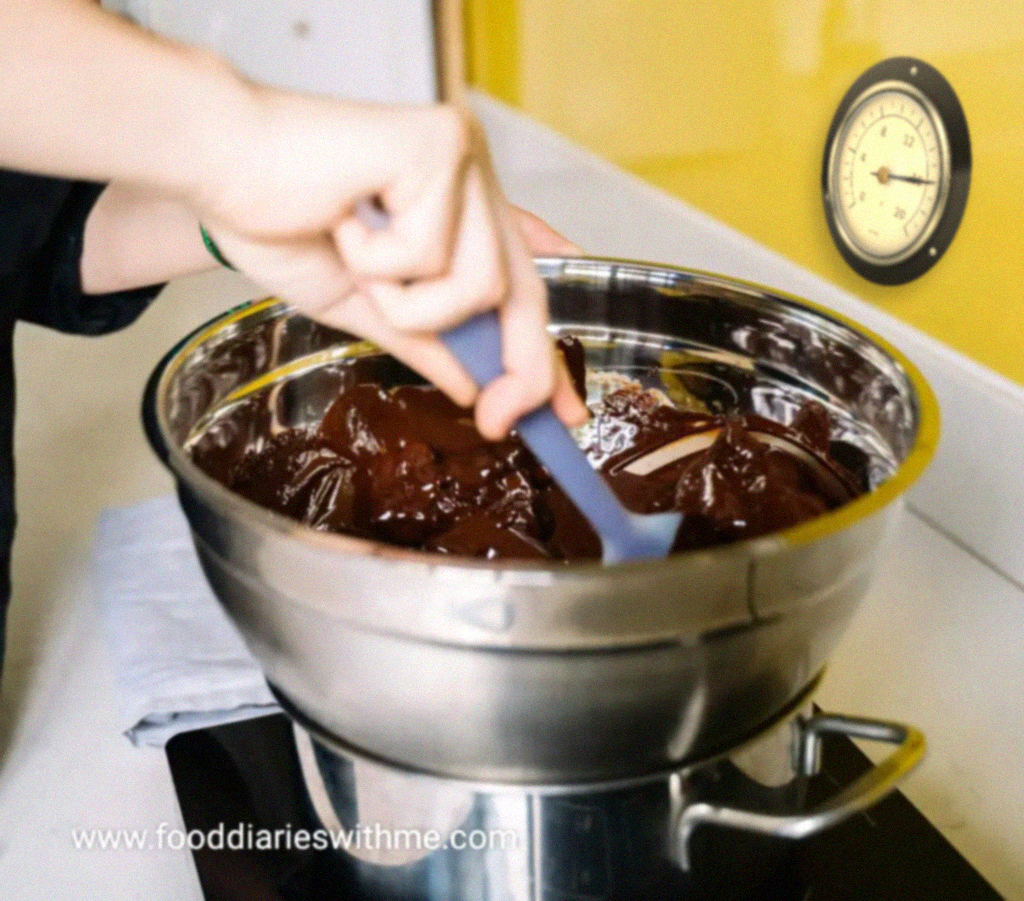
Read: 16 V
